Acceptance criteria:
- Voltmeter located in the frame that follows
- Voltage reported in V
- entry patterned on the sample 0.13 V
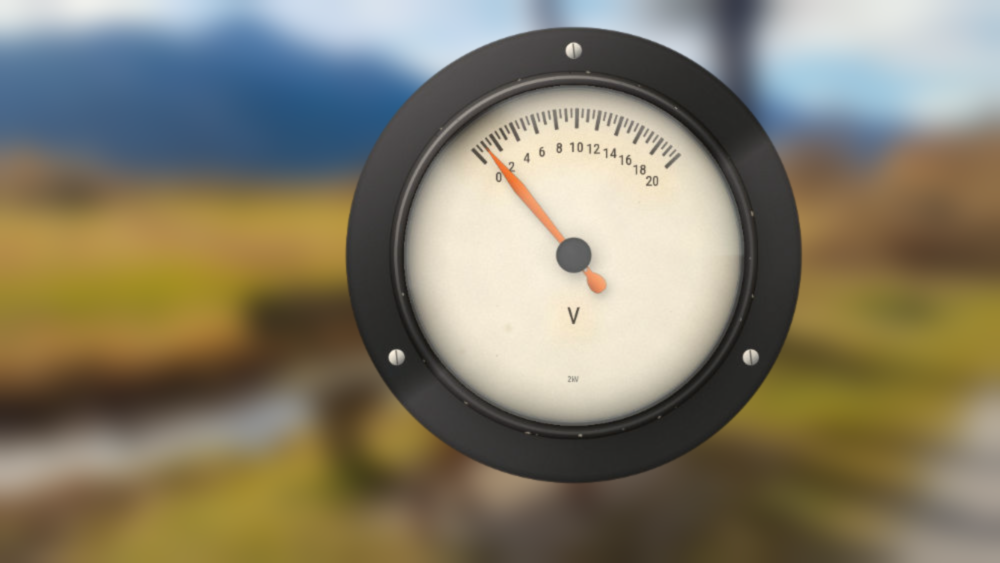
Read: 1 V
